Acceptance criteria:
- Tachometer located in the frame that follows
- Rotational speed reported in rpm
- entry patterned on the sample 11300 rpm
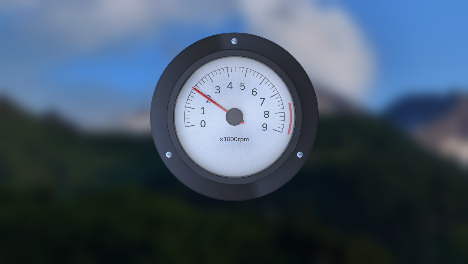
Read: 2000 rpm
